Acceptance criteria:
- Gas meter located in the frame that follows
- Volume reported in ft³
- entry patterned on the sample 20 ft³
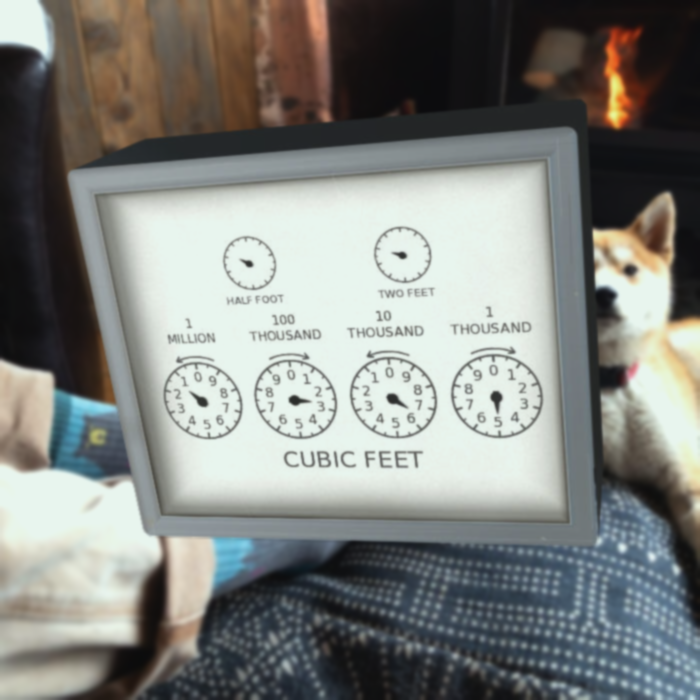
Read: 126500 ft³
